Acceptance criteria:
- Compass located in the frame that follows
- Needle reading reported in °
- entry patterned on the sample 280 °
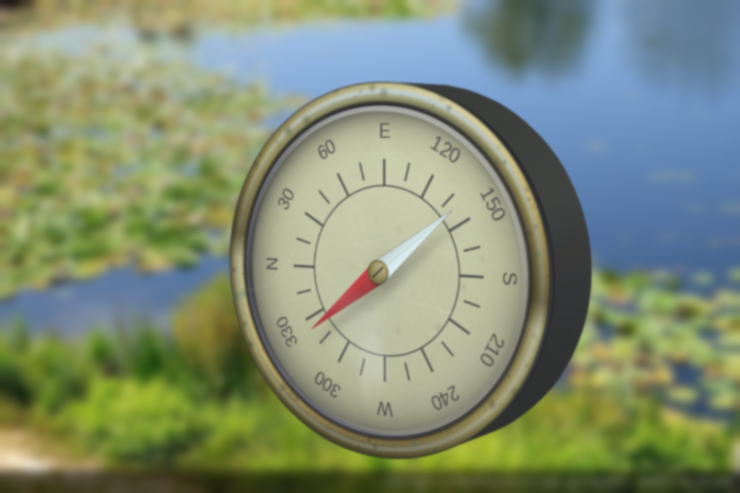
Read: 322.5 °
